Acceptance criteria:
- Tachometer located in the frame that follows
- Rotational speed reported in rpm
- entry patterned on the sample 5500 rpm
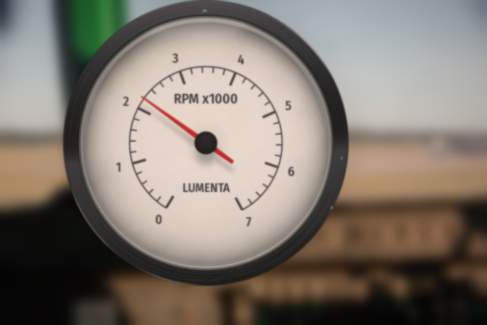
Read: 2200 rpm
